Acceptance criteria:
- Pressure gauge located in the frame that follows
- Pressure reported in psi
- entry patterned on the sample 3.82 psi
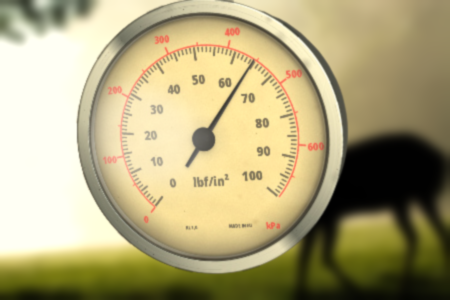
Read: 65 psi
